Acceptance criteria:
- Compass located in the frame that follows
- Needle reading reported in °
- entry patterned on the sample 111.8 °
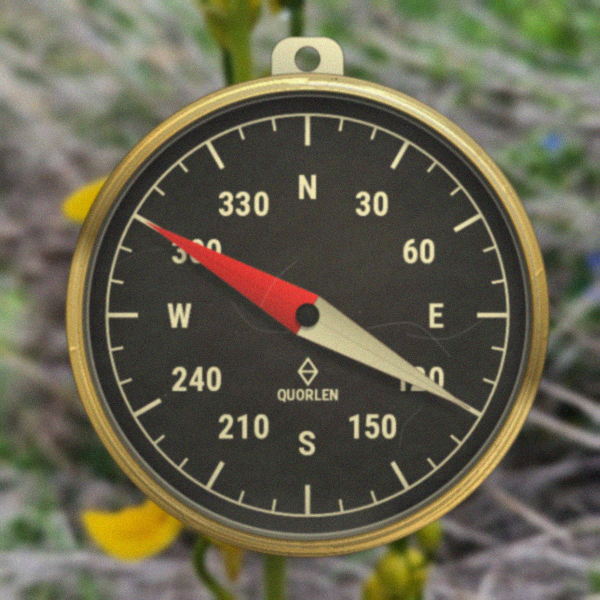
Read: 300 °
